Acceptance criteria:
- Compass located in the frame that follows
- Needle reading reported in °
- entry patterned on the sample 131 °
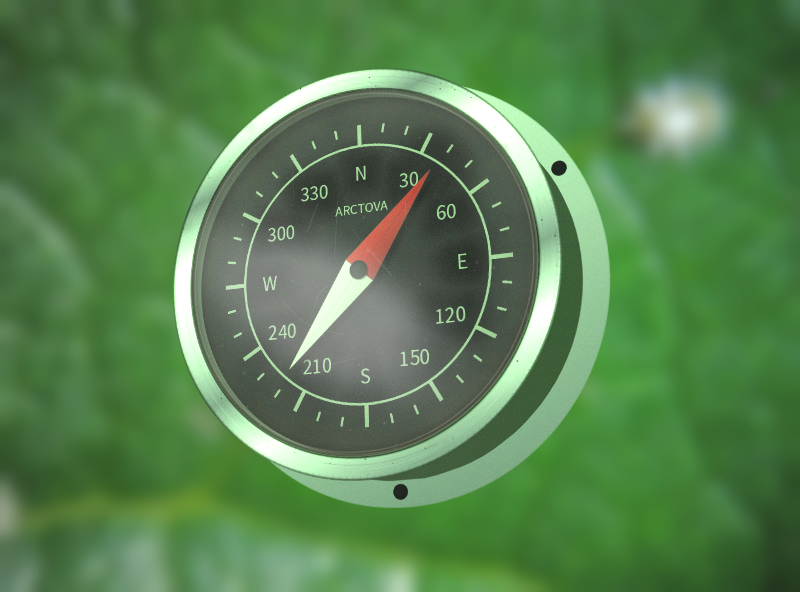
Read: 40 °
